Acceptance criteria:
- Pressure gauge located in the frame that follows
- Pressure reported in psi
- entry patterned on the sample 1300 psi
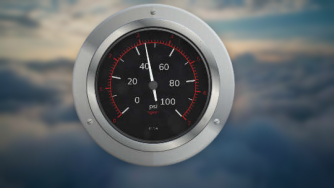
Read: 45 psi
